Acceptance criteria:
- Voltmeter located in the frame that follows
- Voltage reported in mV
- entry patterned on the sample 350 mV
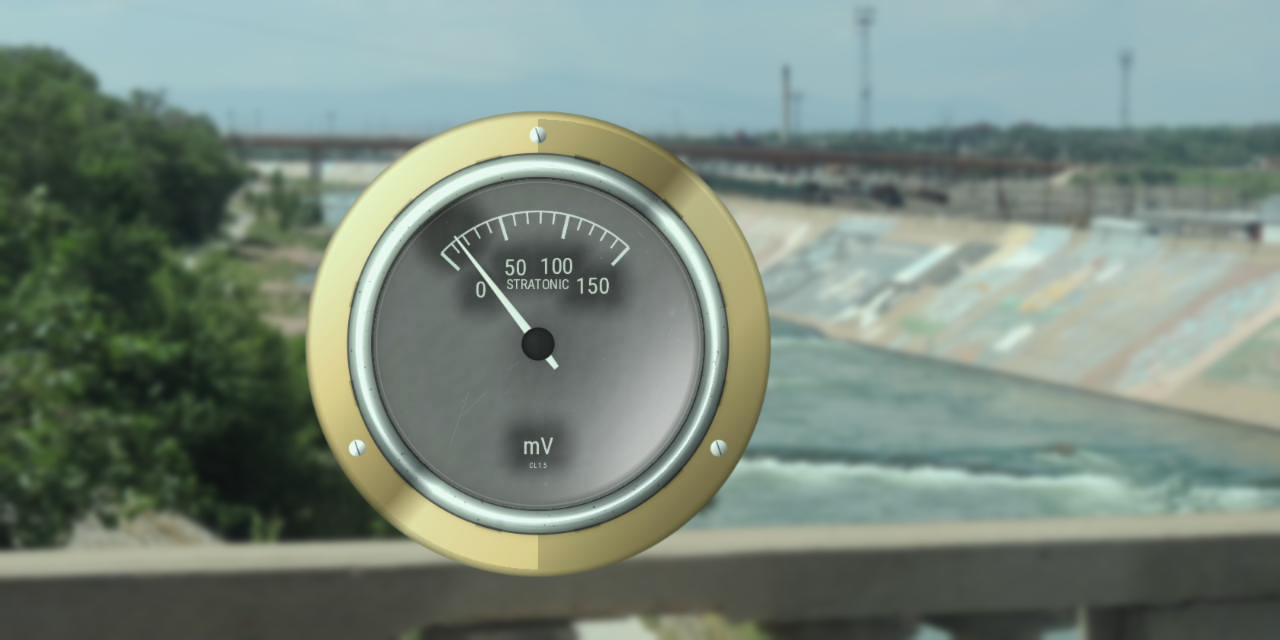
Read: 15 mV
